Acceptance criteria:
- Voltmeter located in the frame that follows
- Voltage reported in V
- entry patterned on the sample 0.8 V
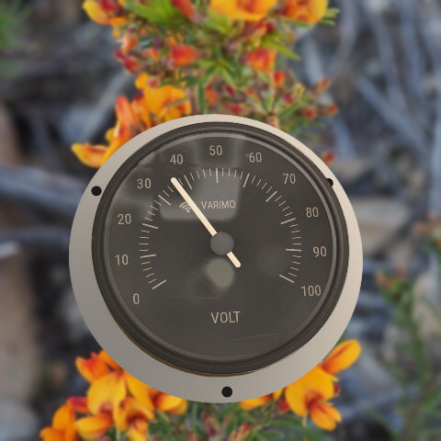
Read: 36 V
